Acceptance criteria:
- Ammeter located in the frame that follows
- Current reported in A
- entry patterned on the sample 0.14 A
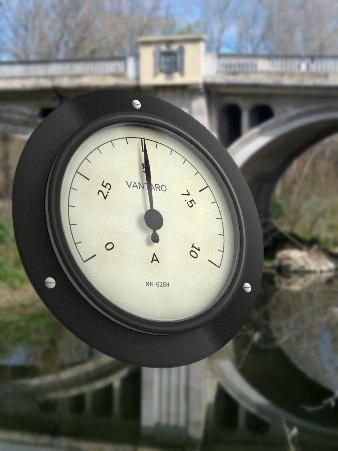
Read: 5 A
